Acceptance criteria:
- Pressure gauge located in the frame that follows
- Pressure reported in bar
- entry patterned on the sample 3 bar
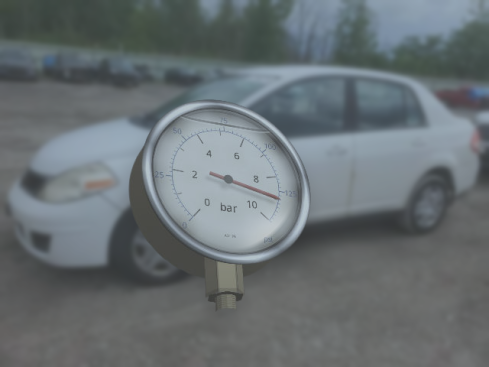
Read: 9 bar
